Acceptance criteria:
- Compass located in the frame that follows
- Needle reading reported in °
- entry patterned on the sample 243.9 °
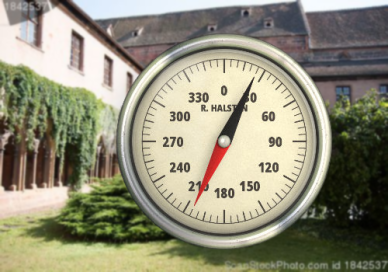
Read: 205 °
